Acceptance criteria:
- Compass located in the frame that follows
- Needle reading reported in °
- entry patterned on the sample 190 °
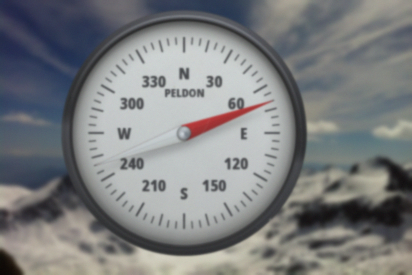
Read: 70 °
